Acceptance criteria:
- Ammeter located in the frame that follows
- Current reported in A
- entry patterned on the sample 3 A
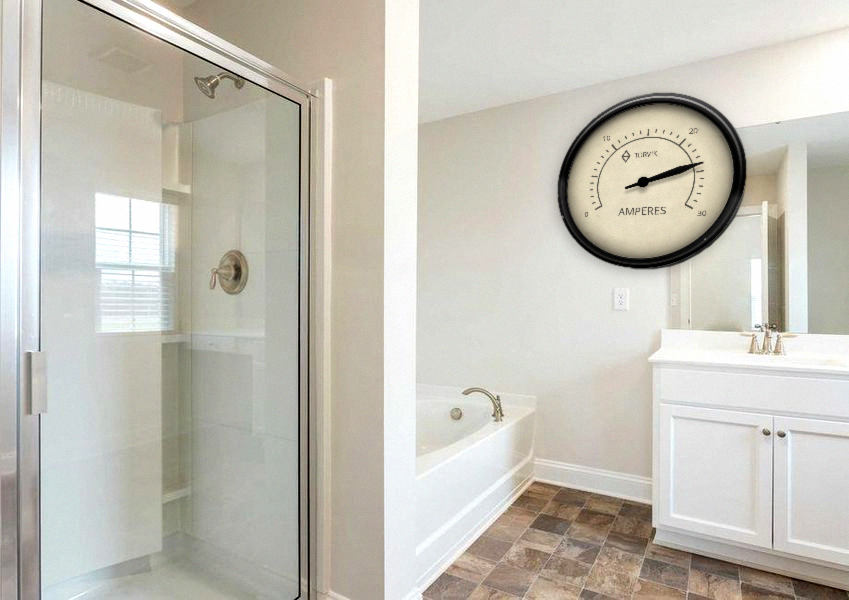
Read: 24 A
